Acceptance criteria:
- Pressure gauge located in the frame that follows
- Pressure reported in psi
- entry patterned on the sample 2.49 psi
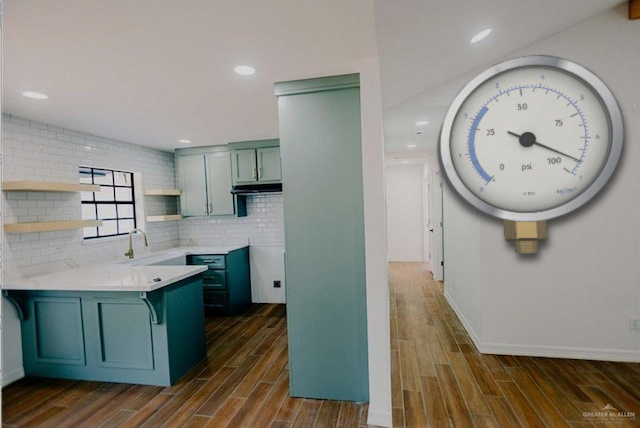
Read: 95 psi
